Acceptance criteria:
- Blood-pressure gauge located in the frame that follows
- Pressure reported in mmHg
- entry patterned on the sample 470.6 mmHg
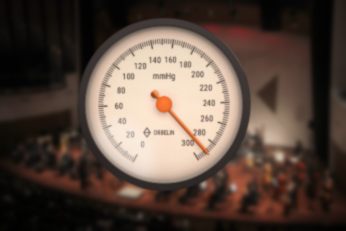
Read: 290 mmHg
